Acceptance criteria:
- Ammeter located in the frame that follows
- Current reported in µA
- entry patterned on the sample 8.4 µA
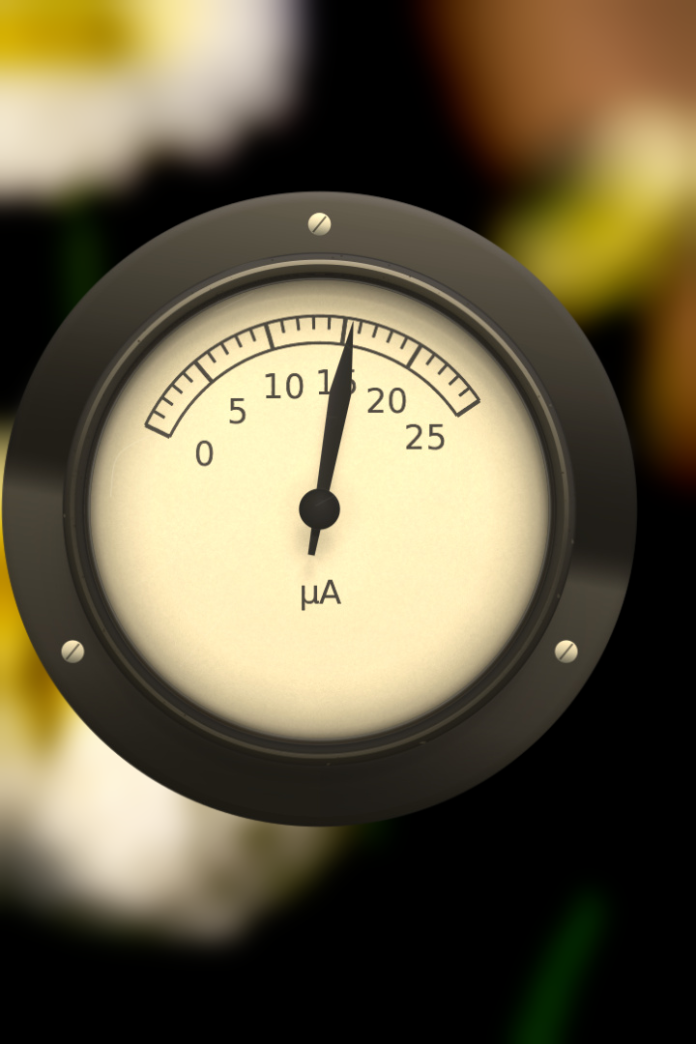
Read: 15.5 µA
